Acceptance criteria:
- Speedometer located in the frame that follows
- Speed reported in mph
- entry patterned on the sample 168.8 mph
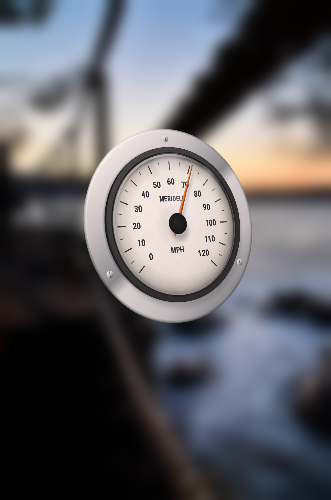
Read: 70 mph
